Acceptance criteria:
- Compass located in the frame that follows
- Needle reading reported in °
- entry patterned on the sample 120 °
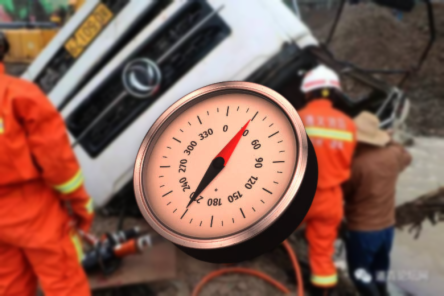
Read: 30 °
